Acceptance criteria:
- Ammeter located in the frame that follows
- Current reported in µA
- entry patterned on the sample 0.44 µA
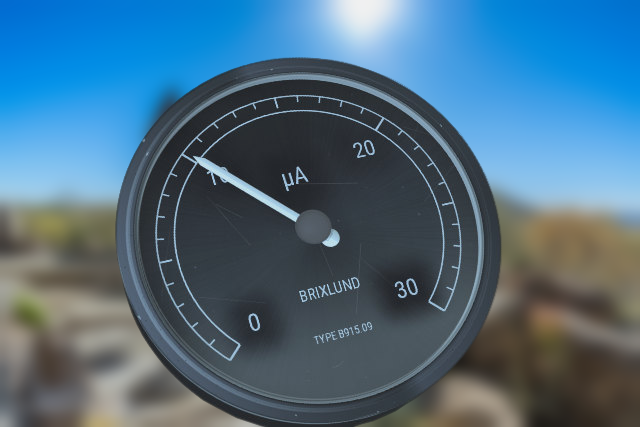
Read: 10 µA
